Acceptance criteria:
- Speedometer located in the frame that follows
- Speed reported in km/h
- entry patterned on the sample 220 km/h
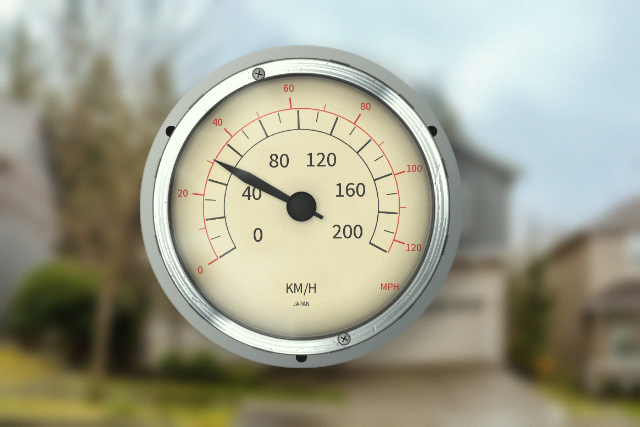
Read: 50 km/h
